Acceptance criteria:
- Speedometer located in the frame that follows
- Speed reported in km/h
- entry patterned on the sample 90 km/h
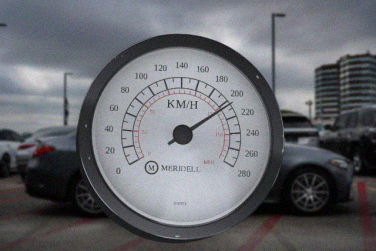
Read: 205 km/h
